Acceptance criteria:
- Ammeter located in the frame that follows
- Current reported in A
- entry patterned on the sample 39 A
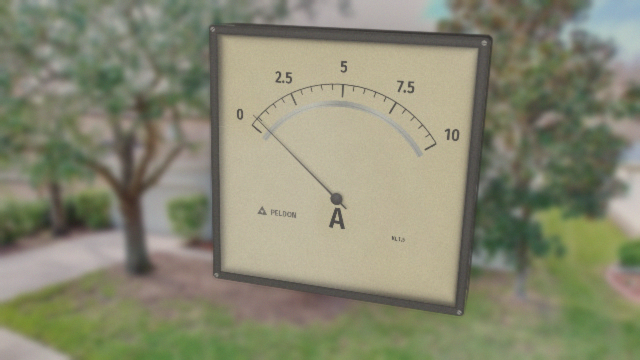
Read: 0.5 A
